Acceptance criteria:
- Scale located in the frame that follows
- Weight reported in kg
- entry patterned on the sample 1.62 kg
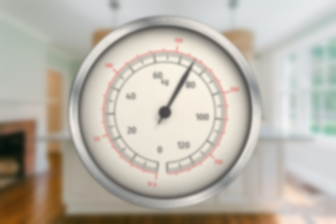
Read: 75 kg
